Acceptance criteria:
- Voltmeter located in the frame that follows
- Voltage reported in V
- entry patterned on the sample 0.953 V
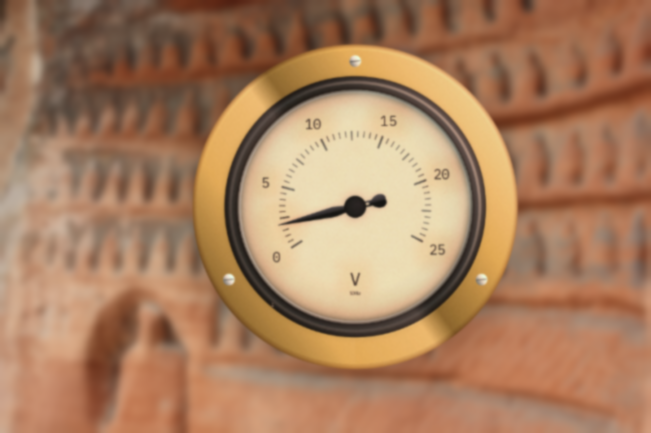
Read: 2 V
